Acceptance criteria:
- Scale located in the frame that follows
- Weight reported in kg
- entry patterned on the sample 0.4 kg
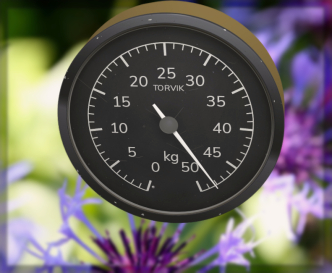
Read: 48 kg
